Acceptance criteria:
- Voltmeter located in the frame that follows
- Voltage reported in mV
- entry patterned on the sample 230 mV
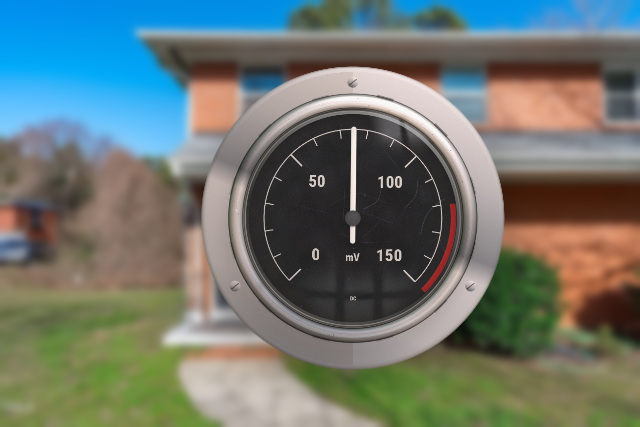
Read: 75 mV
